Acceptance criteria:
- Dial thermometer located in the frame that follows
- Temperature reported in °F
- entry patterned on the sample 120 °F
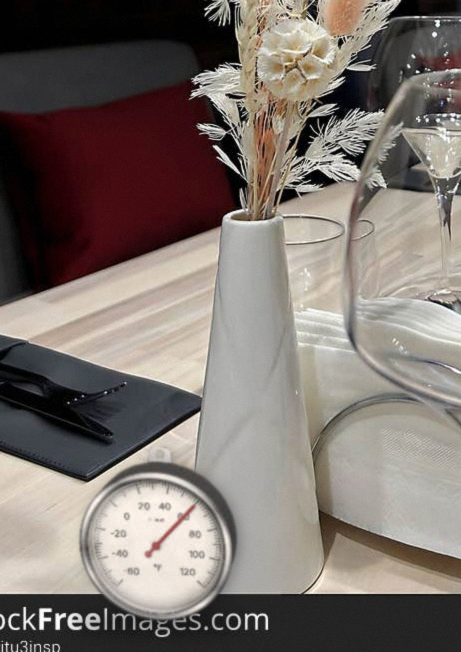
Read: 60 °F
